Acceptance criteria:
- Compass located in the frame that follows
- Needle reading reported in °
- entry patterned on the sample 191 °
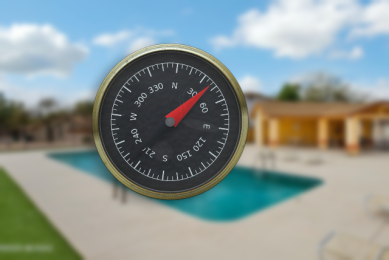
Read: 40 °
